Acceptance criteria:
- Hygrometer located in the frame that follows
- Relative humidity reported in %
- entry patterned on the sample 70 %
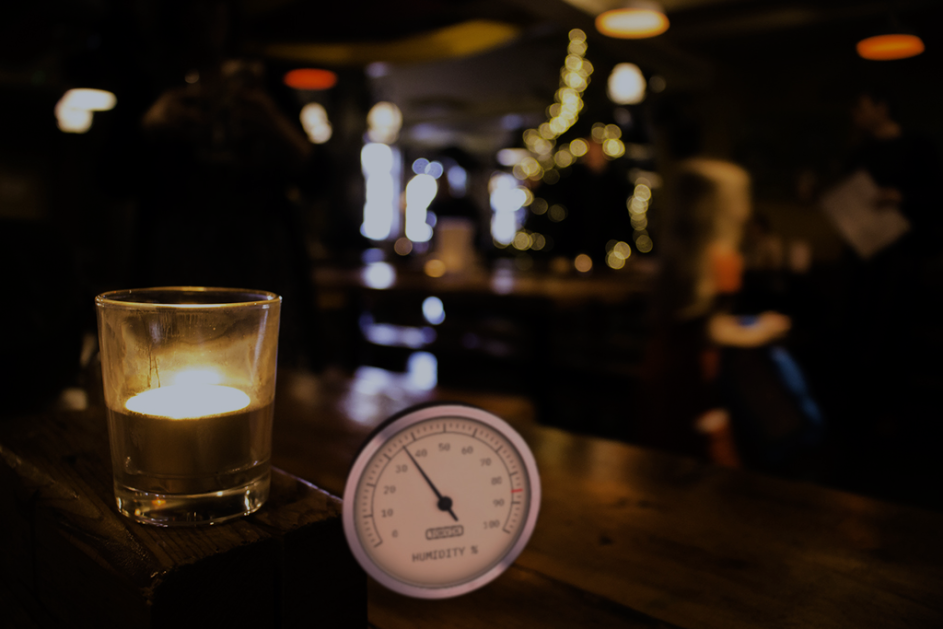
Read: 36 %
